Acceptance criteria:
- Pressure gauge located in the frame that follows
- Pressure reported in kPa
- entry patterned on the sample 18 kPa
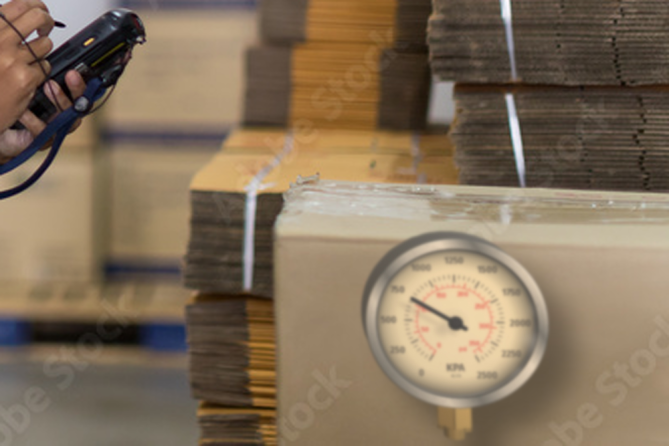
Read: 750 kPa
